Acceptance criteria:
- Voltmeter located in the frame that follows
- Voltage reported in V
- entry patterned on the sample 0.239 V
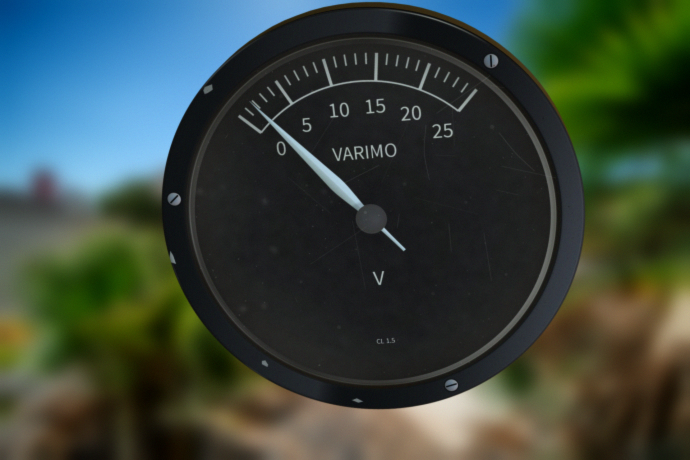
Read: 2 V
